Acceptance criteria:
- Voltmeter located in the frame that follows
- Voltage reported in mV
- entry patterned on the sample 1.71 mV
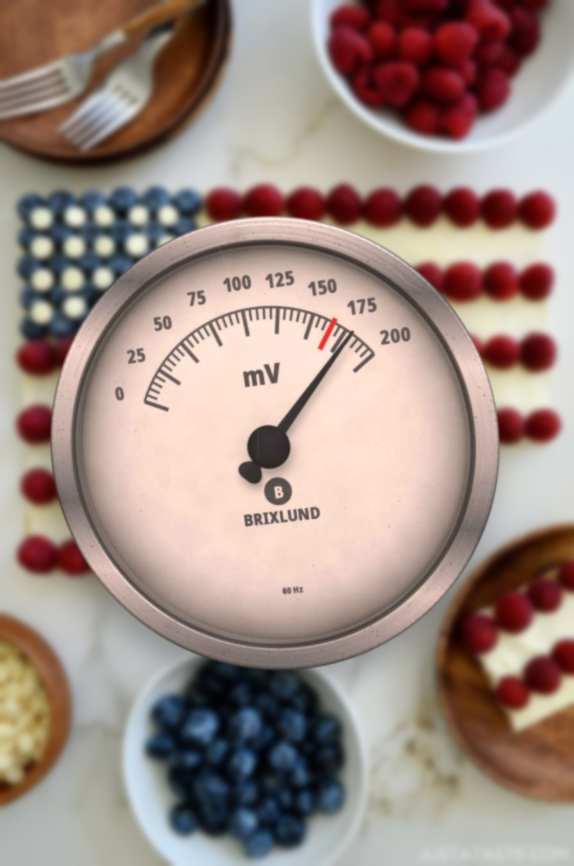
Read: 180 mV
